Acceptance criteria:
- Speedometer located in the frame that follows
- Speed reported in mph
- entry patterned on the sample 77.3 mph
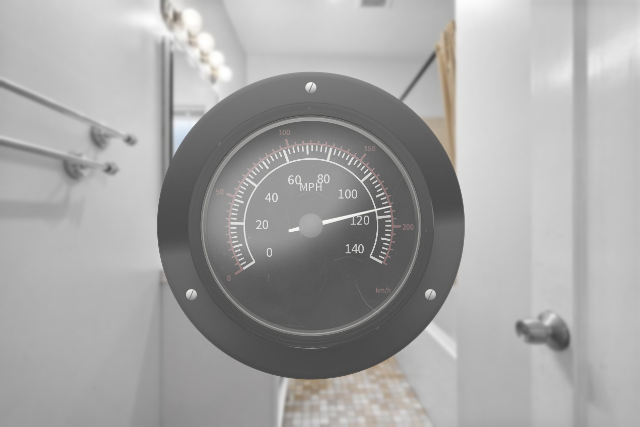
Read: 116 mph
